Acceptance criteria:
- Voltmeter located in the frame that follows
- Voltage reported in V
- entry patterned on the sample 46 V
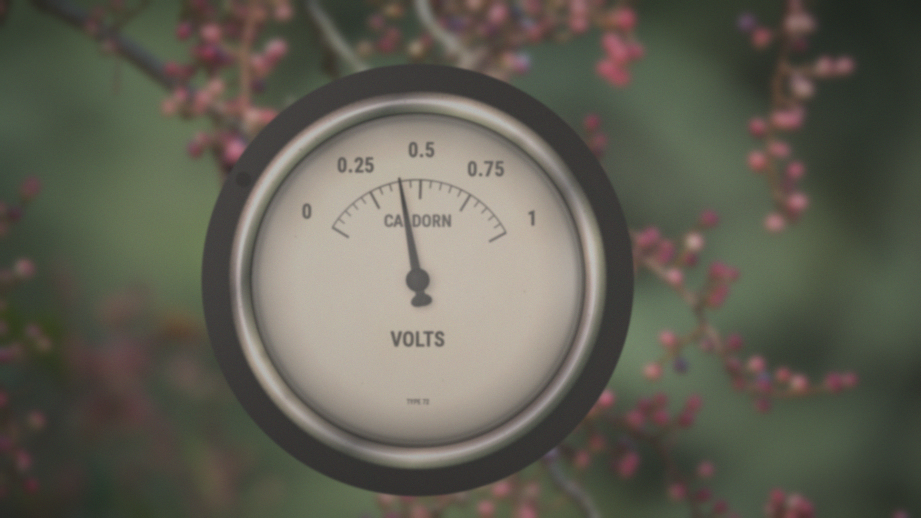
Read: 0.4 V
